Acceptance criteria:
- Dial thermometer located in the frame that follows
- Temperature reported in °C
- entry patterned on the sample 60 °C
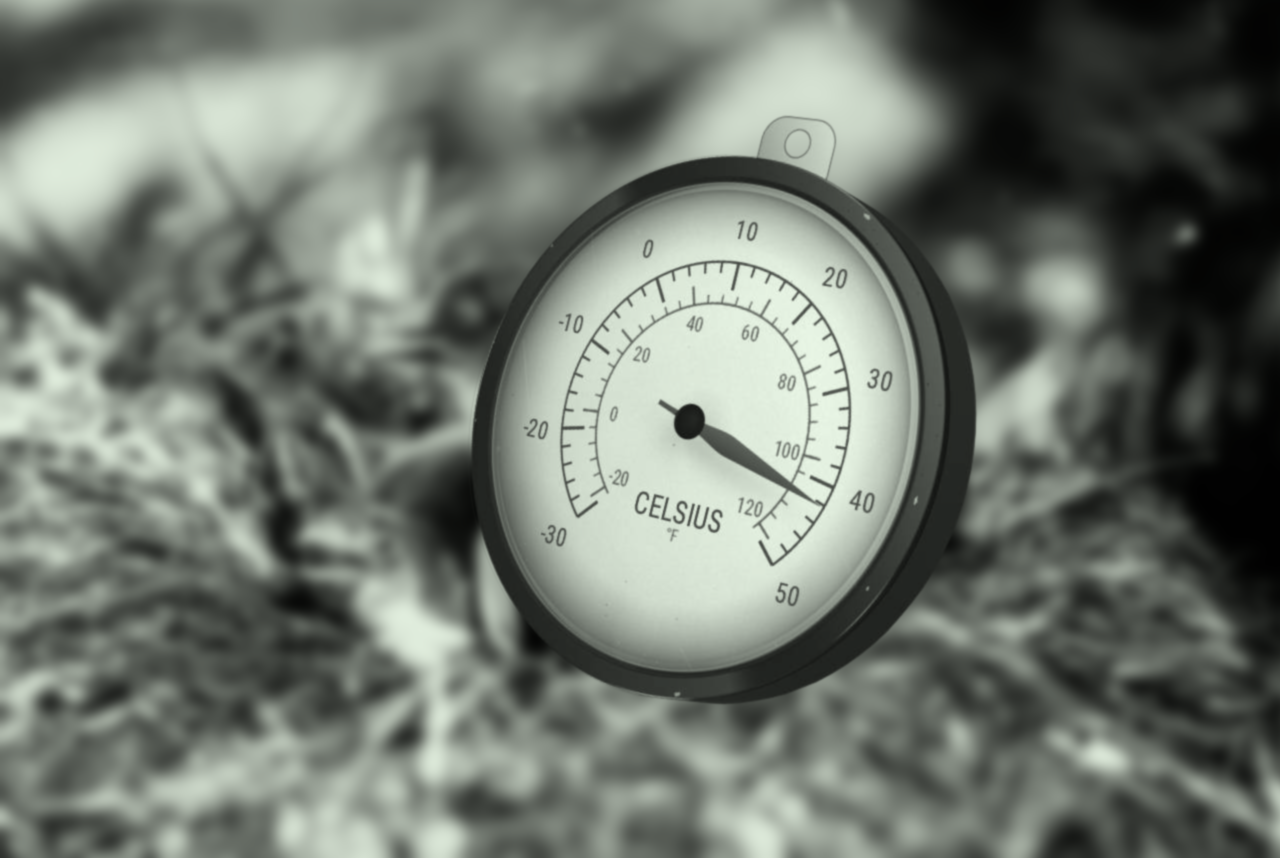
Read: 42 °C
